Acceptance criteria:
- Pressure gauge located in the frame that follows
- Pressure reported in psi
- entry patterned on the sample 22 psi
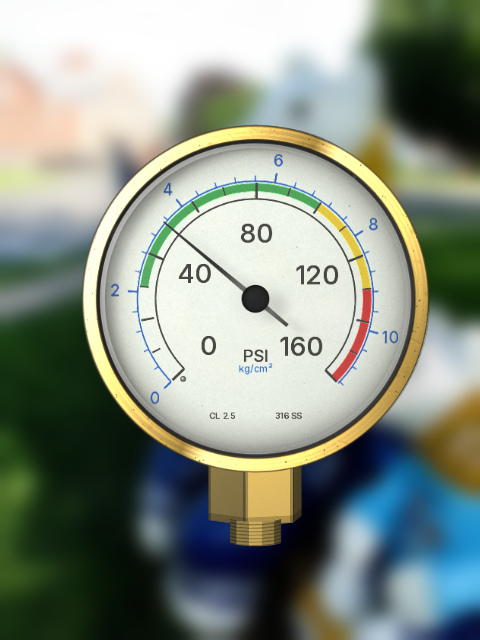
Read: 50 psi
